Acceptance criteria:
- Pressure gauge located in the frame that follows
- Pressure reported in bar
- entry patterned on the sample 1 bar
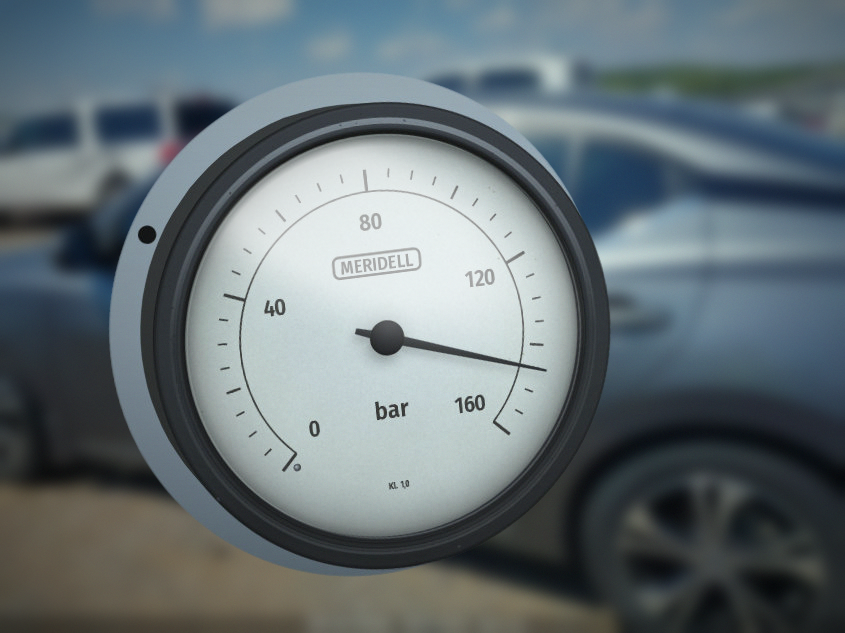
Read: 145 bar
